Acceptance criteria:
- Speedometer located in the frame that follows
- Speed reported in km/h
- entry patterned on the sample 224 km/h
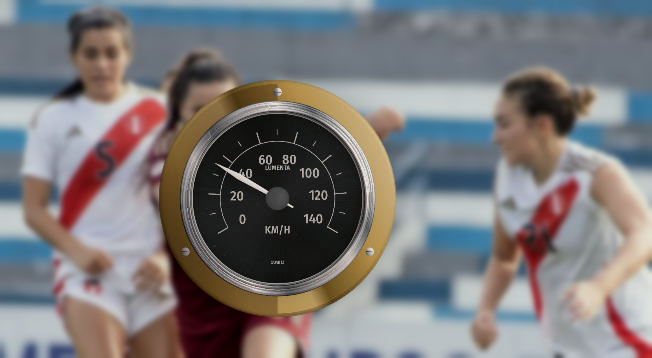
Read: 35 km/h
